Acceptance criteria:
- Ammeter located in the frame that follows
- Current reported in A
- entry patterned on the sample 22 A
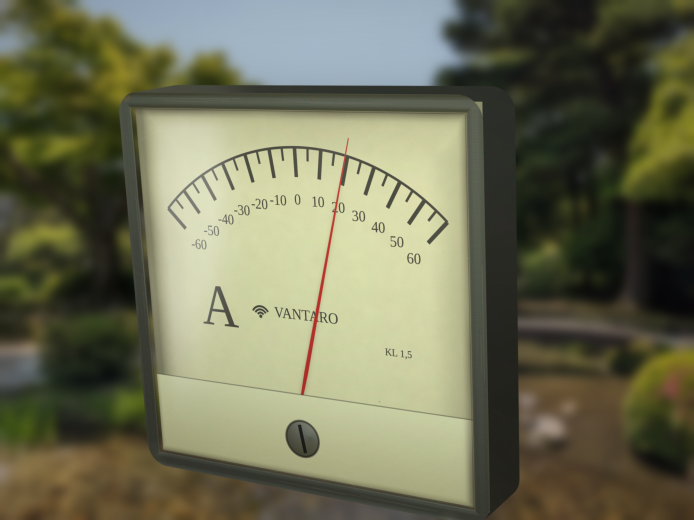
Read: 20 A
